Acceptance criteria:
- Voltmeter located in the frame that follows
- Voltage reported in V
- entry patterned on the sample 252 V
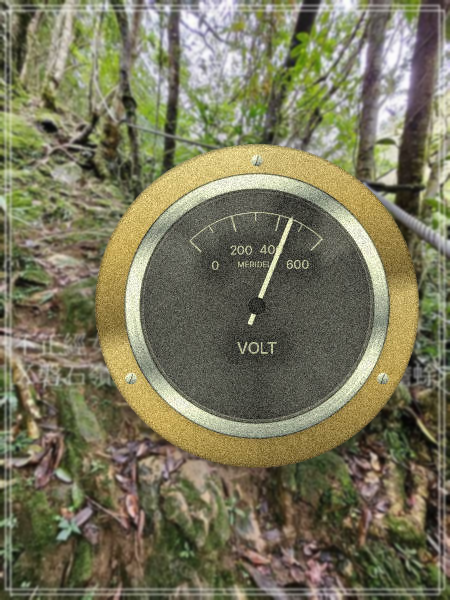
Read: 450 V
